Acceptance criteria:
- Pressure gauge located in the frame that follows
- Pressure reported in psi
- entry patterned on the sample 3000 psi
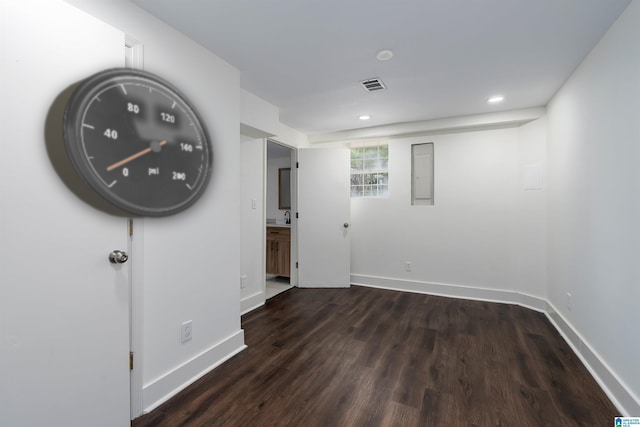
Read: 10 psi
